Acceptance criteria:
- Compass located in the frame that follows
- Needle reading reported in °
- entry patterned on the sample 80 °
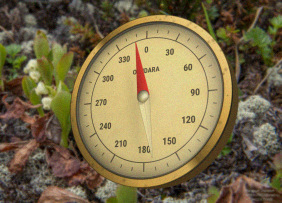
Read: 350 °
